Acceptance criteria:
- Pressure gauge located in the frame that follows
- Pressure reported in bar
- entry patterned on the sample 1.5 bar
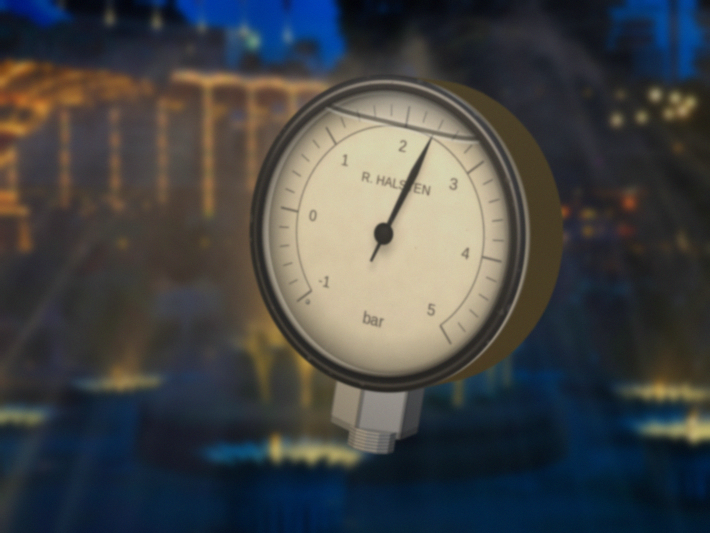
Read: 2.4 bar
